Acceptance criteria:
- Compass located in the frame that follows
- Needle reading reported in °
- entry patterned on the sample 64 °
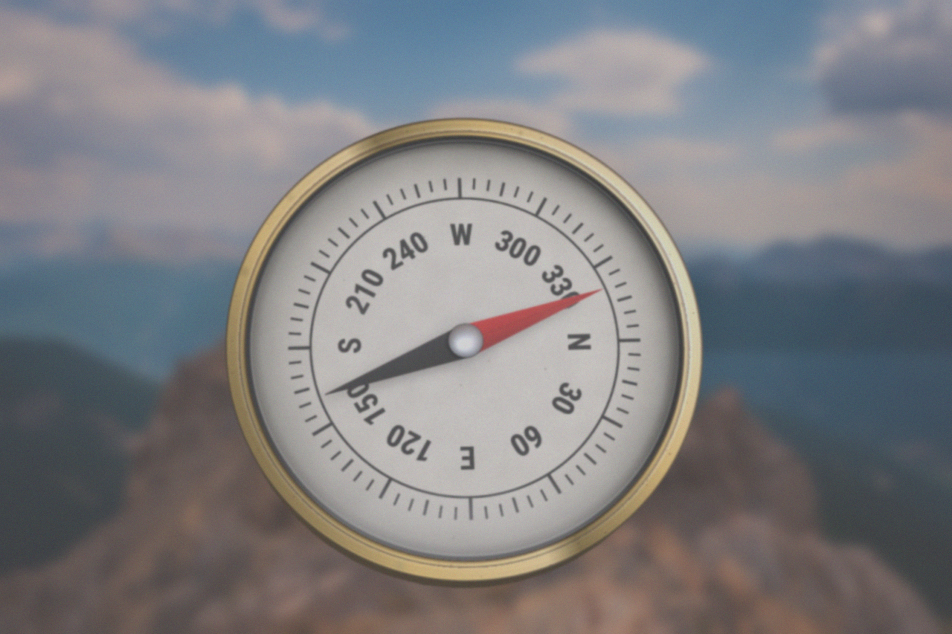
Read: 340 °
